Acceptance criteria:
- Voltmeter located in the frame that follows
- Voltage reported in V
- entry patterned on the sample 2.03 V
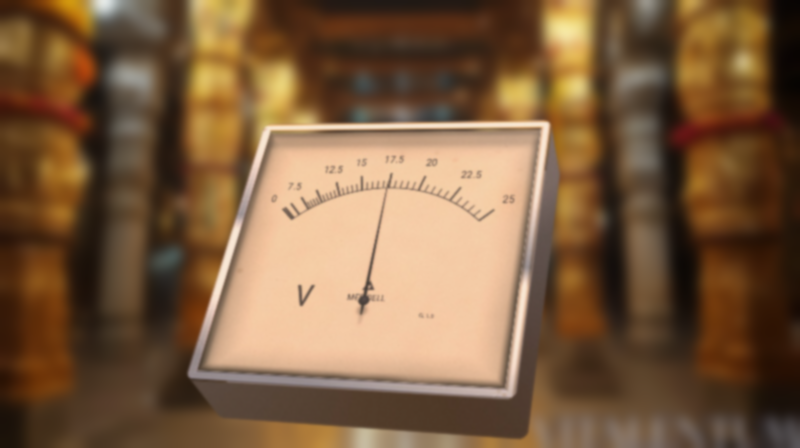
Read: 17.5 V
